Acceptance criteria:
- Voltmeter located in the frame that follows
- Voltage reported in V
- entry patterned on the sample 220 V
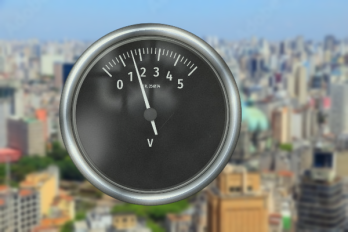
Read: 1.6 V
